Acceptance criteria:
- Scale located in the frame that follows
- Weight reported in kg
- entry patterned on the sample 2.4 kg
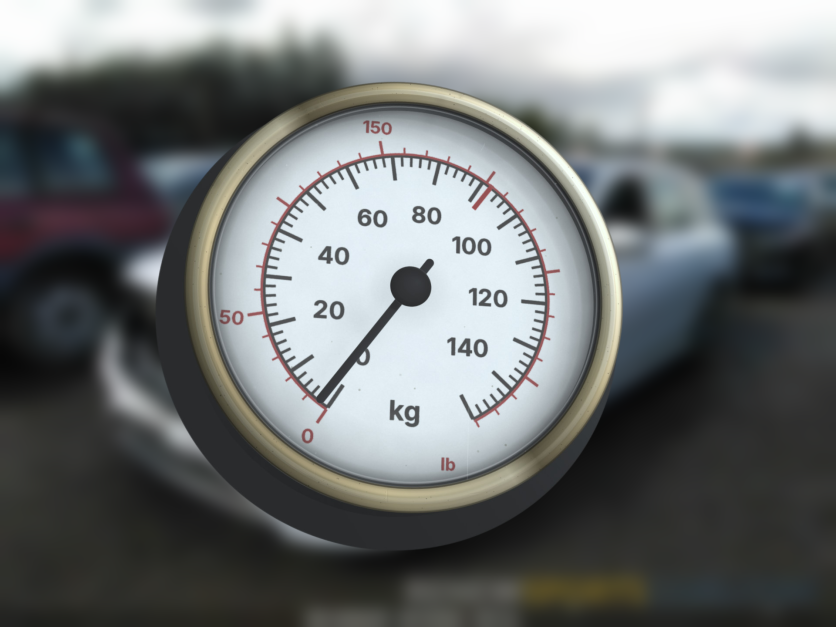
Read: 2 kg
